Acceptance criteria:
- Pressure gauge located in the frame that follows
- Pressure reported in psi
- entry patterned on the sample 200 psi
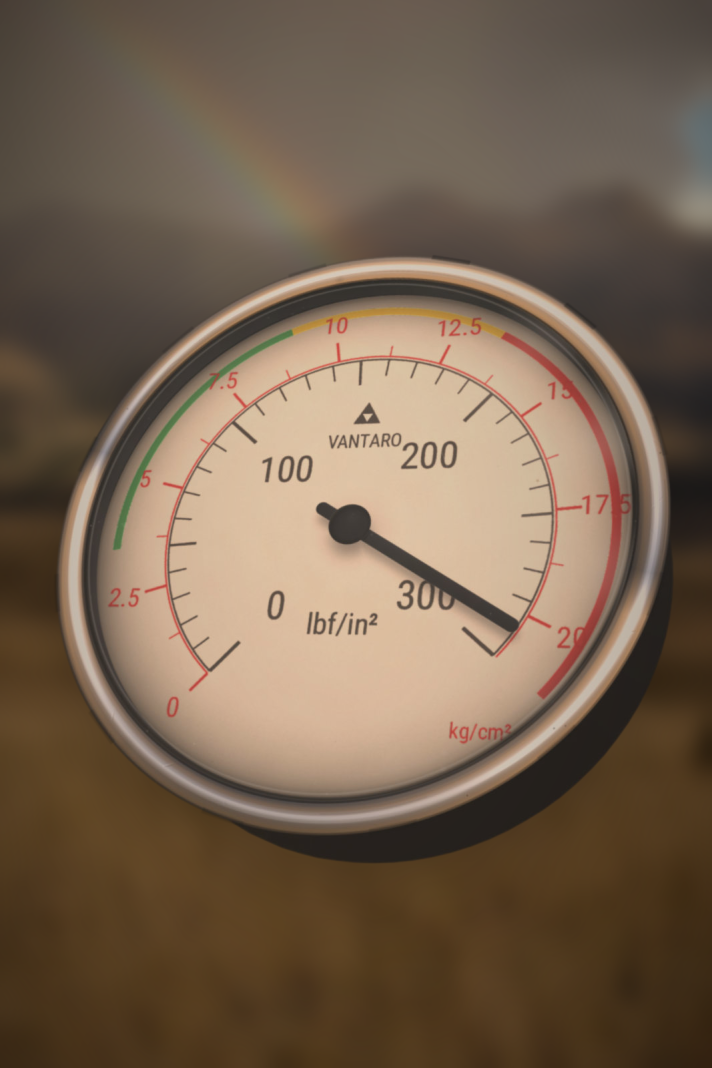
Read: 290 psi
